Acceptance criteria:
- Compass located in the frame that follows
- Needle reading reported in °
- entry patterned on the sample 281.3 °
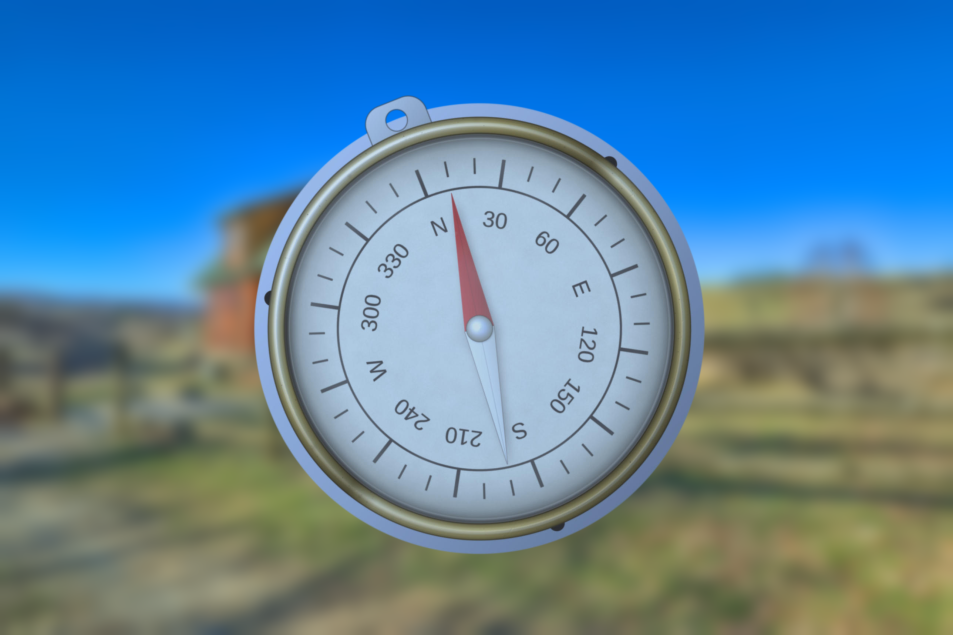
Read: 10 °
